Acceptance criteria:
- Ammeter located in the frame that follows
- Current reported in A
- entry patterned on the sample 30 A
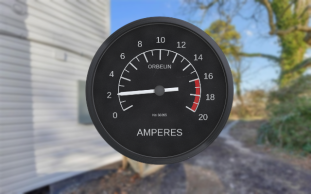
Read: 2 A
